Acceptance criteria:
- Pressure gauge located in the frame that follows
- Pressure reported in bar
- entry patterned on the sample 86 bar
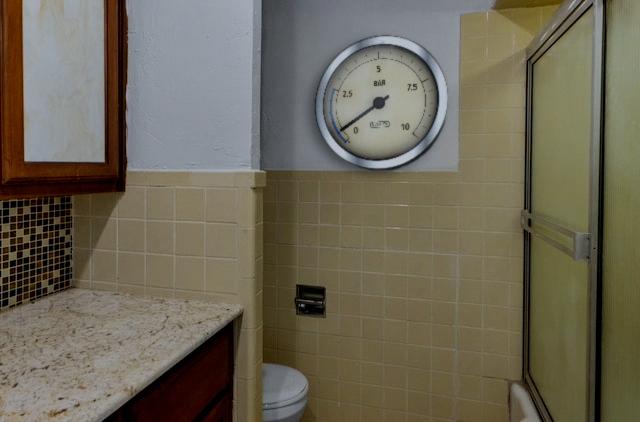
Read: 0.5 bar
